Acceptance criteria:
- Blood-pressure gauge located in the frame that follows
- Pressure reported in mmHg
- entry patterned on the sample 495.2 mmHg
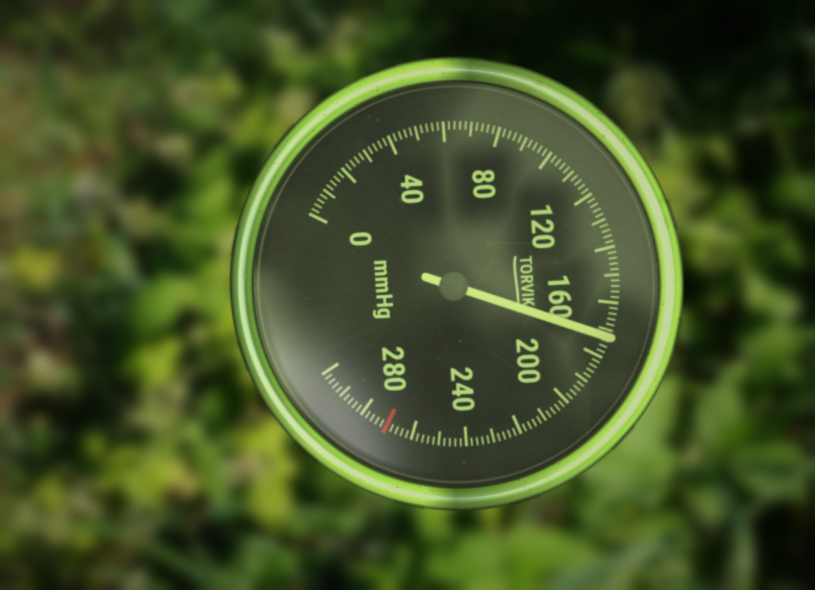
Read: 172 mmHg
